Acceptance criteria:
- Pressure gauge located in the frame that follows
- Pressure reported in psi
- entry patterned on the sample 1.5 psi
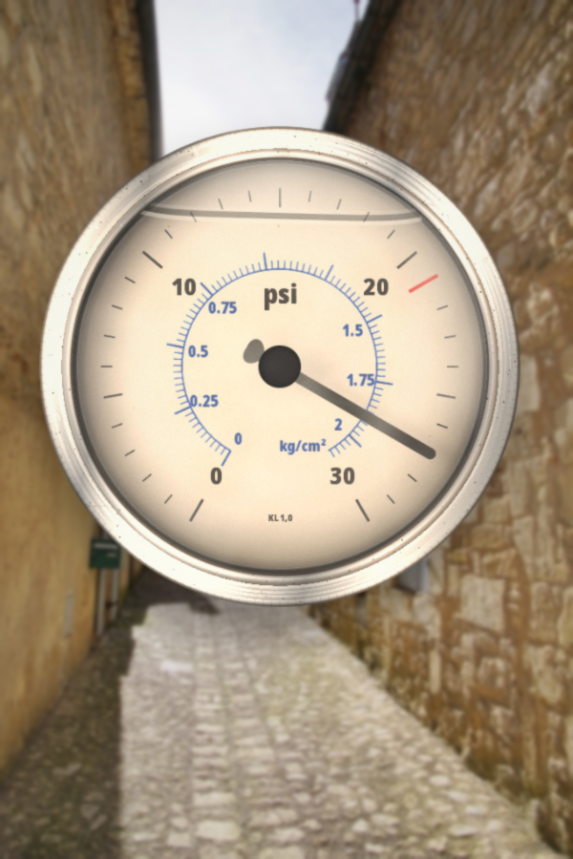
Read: 27 psi
